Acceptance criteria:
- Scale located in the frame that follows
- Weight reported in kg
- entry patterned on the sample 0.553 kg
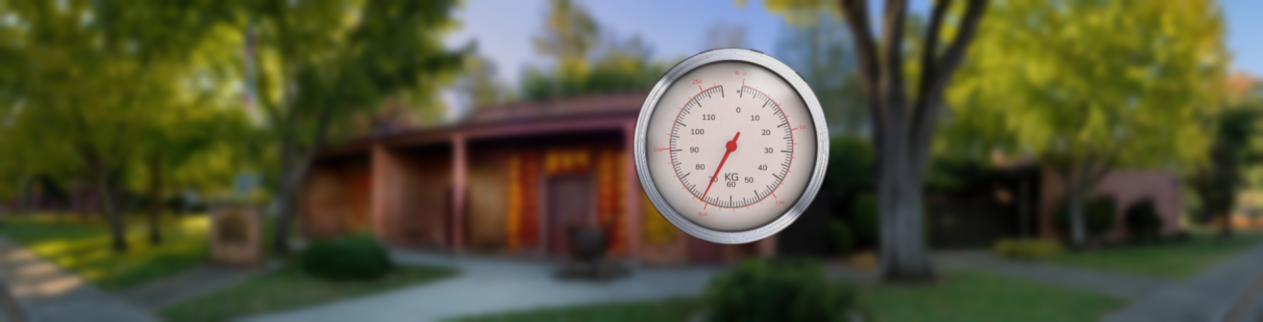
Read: 70 kg
